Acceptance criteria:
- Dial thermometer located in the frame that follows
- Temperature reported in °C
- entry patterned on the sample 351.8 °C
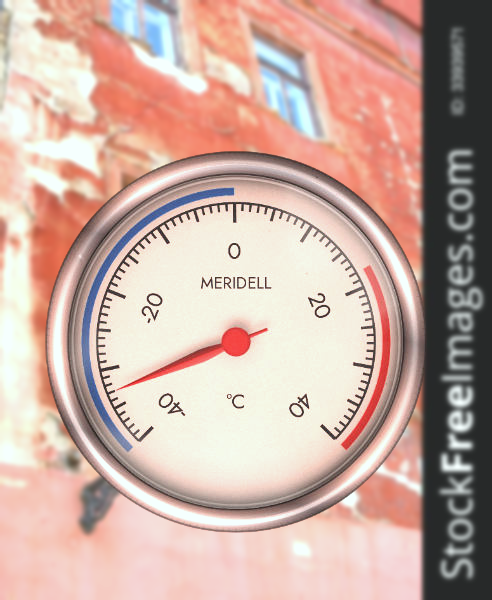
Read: -33 °C
